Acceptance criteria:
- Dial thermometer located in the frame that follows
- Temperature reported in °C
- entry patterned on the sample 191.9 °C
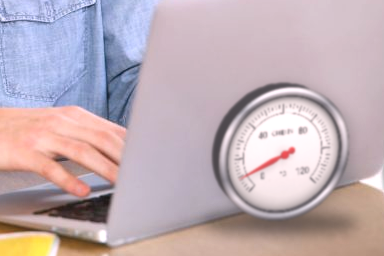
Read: 10 °C
